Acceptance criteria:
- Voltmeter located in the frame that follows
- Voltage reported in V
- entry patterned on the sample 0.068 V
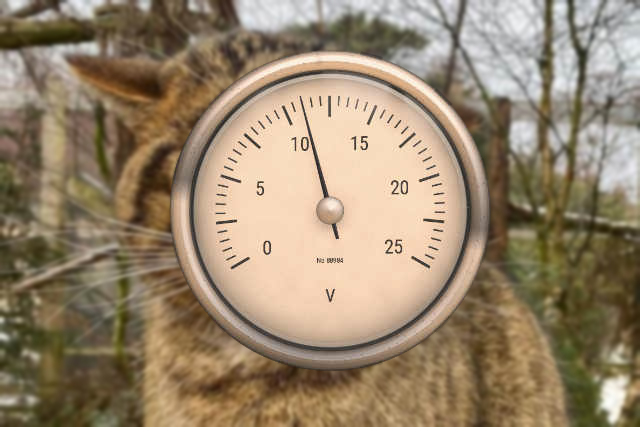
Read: 11 V
